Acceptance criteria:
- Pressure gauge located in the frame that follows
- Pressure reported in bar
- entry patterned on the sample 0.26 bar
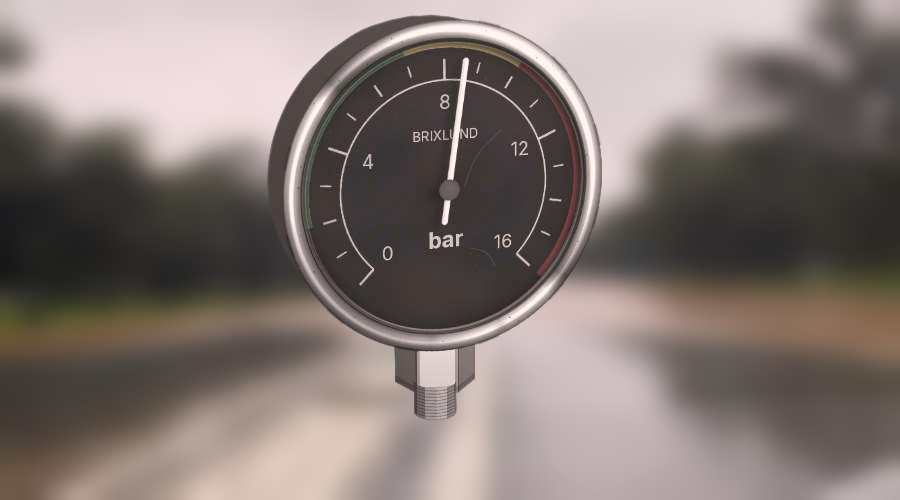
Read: 8.5 bar
